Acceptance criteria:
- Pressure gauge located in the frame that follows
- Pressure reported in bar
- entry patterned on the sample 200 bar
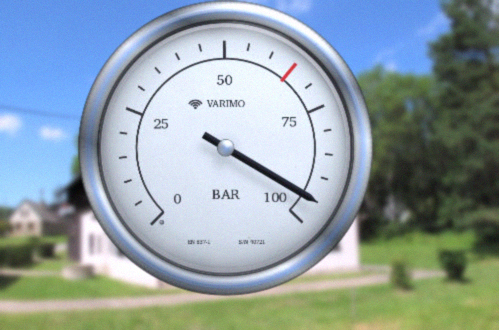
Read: 95 bar
